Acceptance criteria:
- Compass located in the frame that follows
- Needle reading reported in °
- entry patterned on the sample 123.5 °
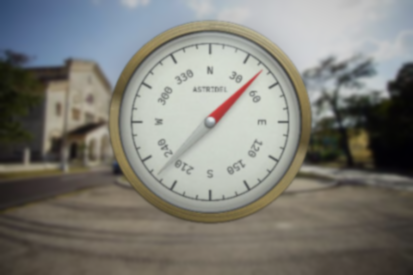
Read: 45 °
